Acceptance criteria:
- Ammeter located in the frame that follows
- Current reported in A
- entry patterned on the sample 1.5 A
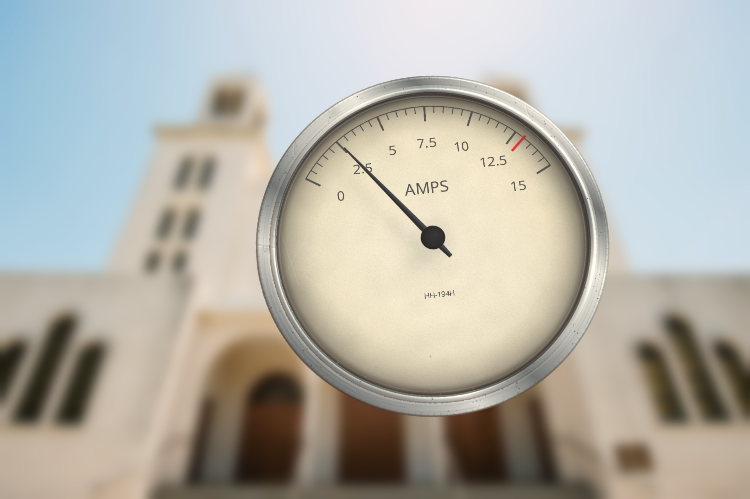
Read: 2.5 A
